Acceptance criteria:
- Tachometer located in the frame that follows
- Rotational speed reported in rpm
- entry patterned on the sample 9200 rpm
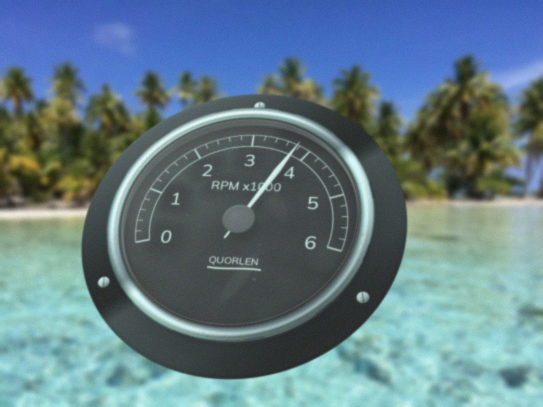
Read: 3800 rpm
